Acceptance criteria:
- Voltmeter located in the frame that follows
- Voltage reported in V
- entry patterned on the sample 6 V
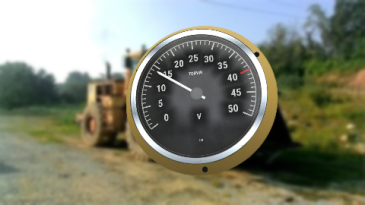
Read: 14 V
